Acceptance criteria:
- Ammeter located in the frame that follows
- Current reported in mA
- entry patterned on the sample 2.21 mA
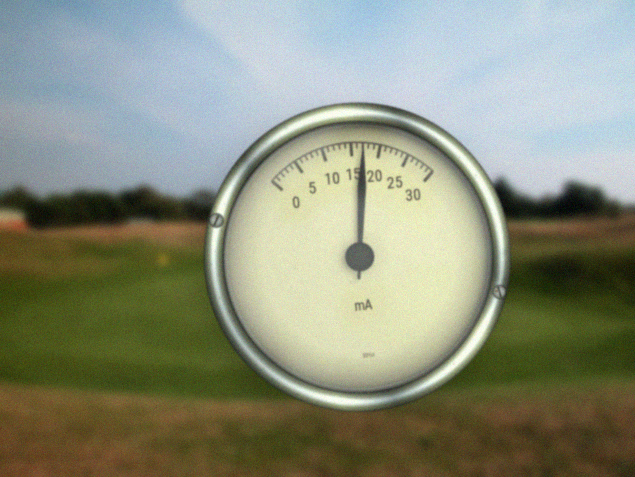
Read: 17 mA
